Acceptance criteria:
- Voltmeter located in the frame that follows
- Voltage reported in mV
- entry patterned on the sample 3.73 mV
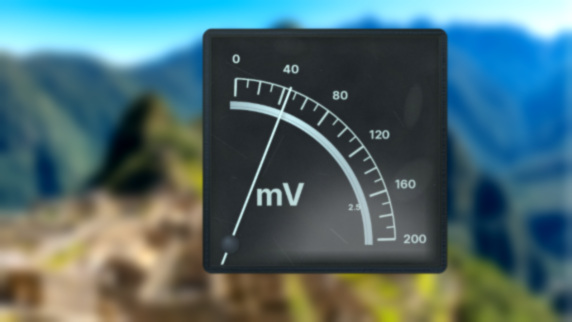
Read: 45 mV
